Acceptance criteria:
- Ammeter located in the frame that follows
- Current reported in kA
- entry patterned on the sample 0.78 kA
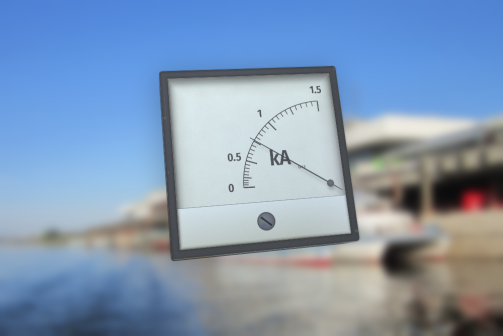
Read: 0.75 kA
